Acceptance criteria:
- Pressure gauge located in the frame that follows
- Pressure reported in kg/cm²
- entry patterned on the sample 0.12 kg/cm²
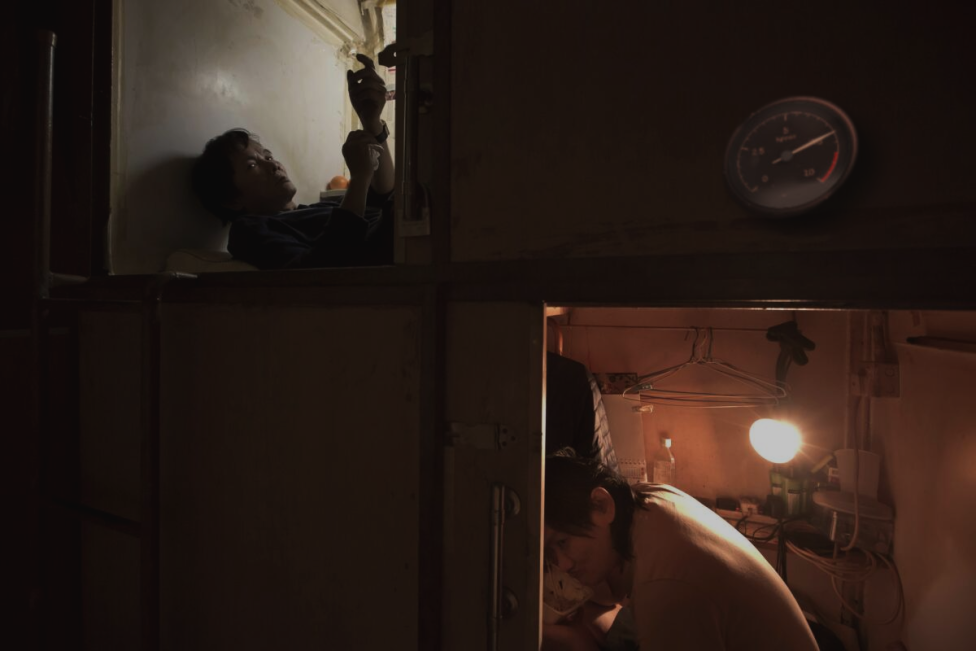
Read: 7.5 kg/cm²
